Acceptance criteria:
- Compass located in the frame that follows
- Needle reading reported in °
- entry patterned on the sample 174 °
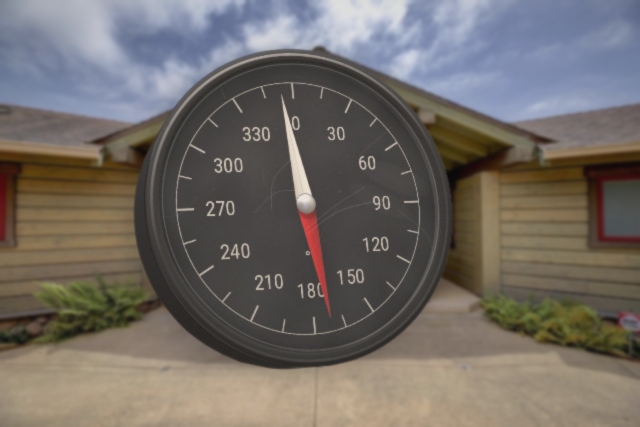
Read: 172.5 °
